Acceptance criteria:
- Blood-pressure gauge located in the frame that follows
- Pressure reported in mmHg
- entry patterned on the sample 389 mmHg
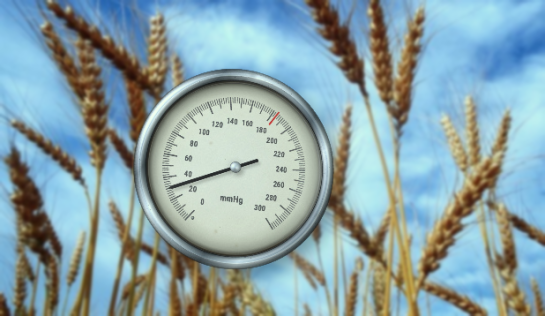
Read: 30 mmHg
